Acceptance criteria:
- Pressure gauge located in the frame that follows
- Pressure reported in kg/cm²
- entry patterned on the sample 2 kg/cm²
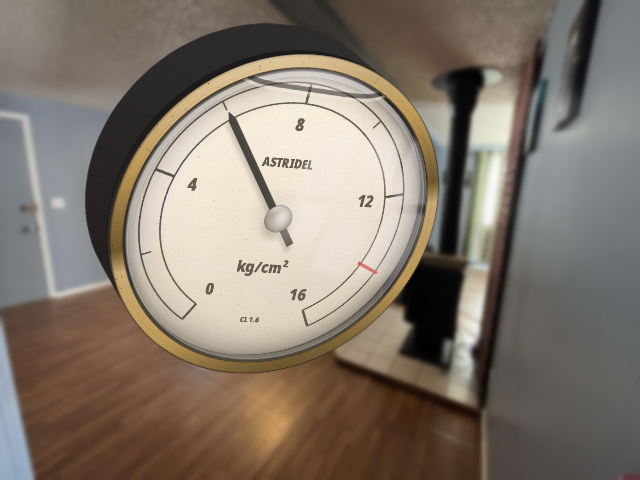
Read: 6 kg/cm²
